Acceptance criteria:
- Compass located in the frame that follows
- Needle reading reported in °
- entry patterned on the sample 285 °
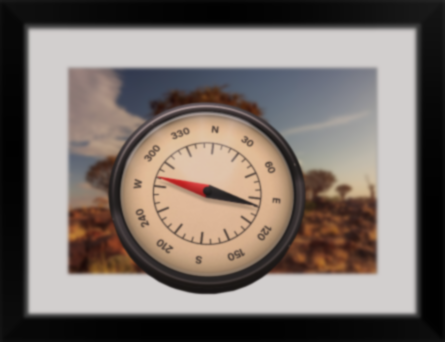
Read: 280 °
